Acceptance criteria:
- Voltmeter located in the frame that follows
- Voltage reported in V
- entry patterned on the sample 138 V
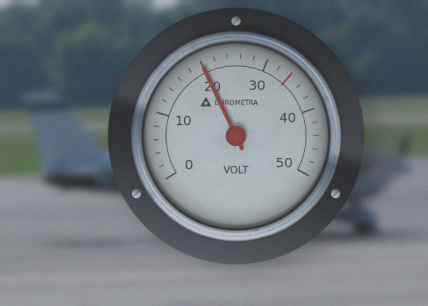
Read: 20 V
